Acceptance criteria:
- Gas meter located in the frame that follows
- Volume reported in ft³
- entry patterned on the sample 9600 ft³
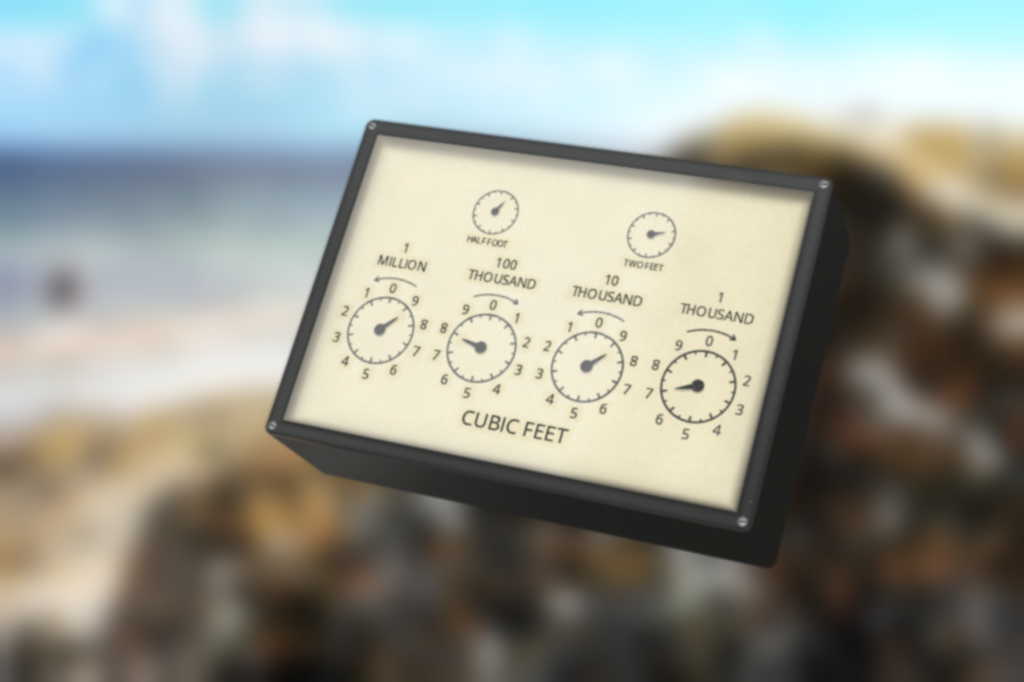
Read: 878700 ft³
